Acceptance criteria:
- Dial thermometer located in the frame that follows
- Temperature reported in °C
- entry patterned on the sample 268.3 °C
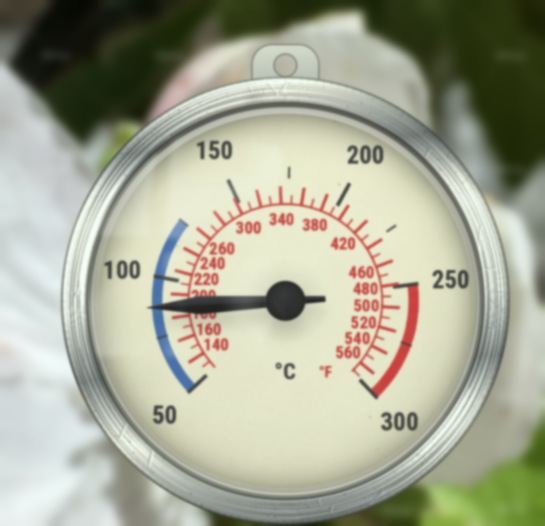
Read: 87.5 °C
